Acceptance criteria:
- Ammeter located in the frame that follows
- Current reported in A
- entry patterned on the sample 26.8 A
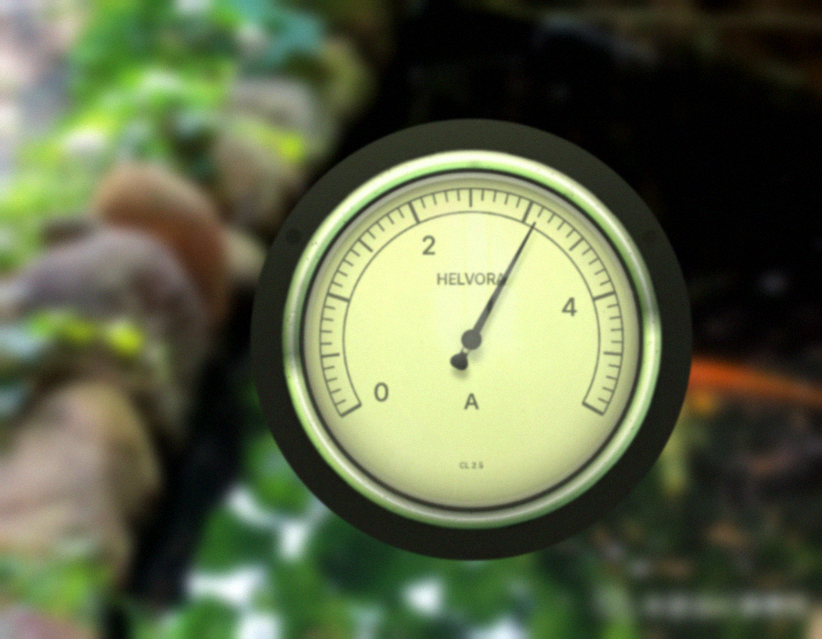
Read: 3.1 A
